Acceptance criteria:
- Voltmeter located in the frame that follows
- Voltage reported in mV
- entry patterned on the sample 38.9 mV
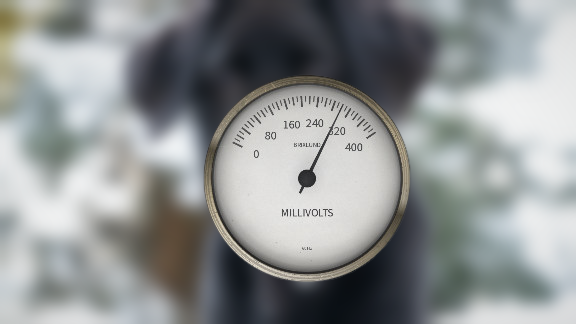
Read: 300 mV
